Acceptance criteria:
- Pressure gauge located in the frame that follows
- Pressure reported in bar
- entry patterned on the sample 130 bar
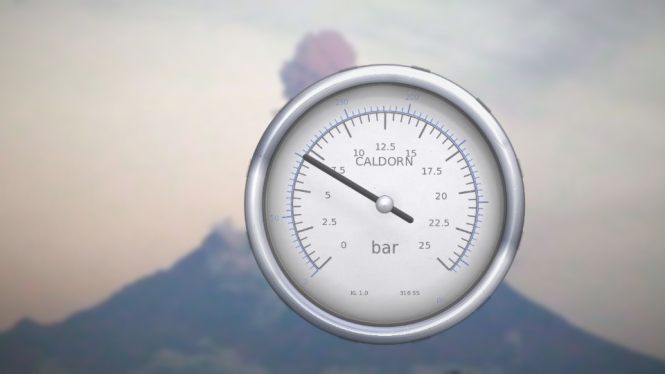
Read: 7 bar
